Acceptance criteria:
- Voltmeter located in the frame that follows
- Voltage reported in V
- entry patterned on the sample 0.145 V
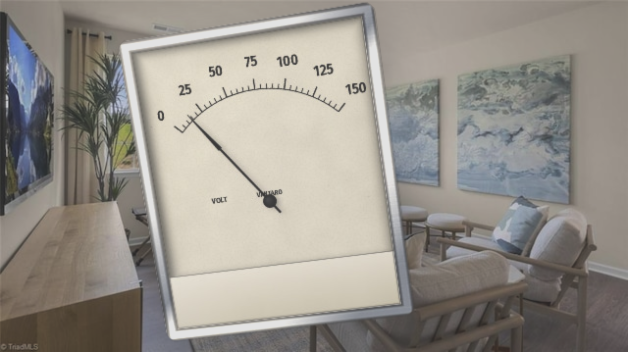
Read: 15 V
